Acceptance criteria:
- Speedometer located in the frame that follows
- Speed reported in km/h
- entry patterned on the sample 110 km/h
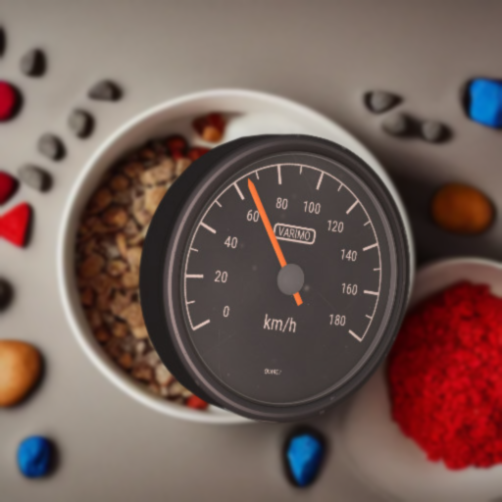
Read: 65 km/h
